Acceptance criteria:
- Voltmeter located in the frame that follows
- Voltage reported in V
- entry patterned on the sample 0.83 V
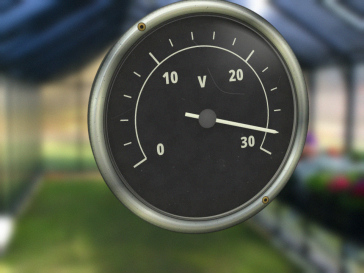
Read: 28 V
